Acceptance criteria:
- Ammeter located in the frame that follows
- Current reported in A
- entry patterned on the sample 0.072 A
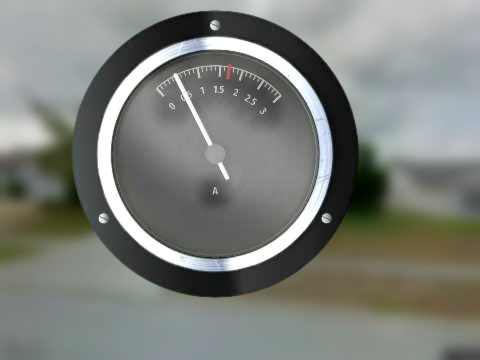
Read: 0.5 A
